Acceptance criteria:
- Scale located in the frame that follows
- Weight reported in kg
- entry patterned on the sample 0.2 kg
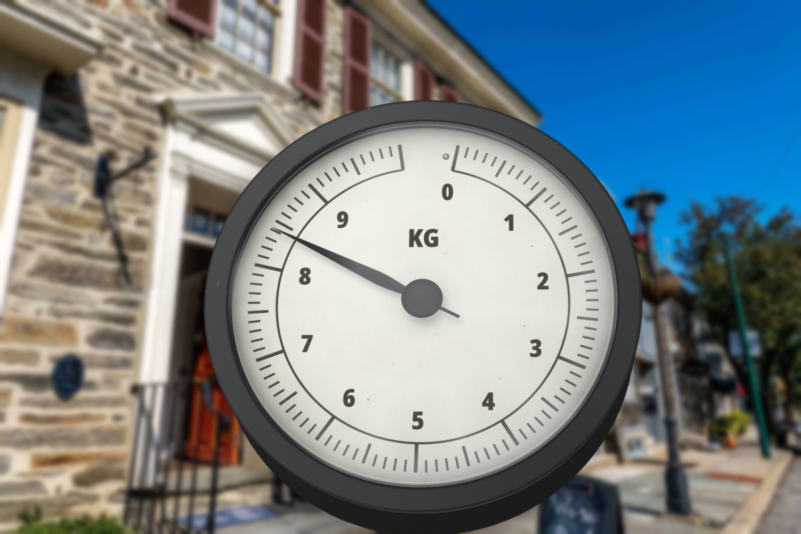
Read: 8.4 kg
